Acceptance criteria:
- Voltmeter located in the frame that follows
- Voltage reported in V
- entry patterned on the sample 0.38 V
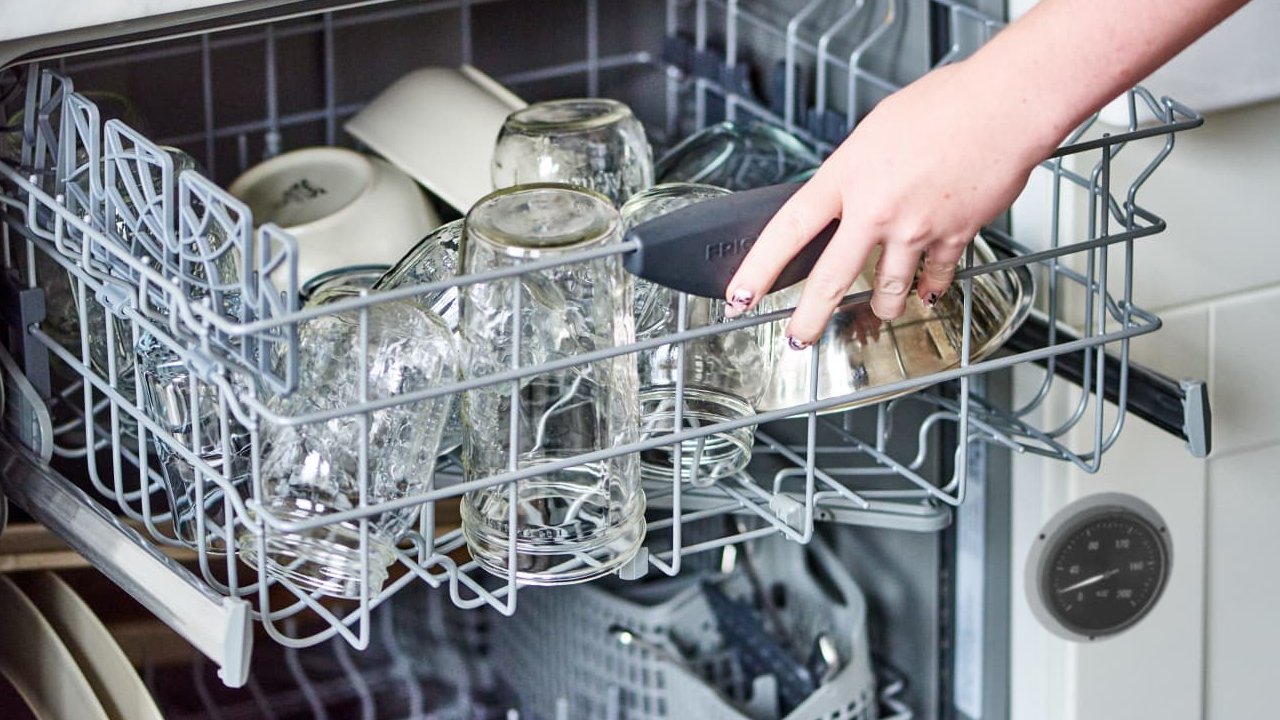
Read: 20 V
